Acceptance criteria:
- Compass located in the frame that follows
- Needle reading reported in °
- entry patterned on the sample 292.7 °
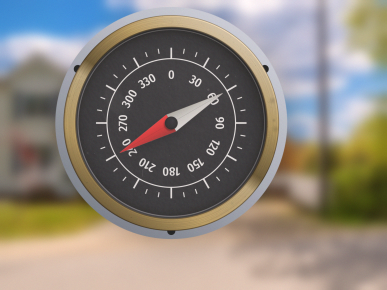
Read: 240 °
